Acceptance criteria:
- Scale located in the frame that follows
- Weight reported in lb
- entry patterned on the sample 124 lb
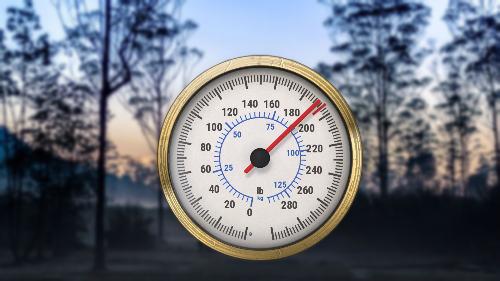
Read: 190 lb
